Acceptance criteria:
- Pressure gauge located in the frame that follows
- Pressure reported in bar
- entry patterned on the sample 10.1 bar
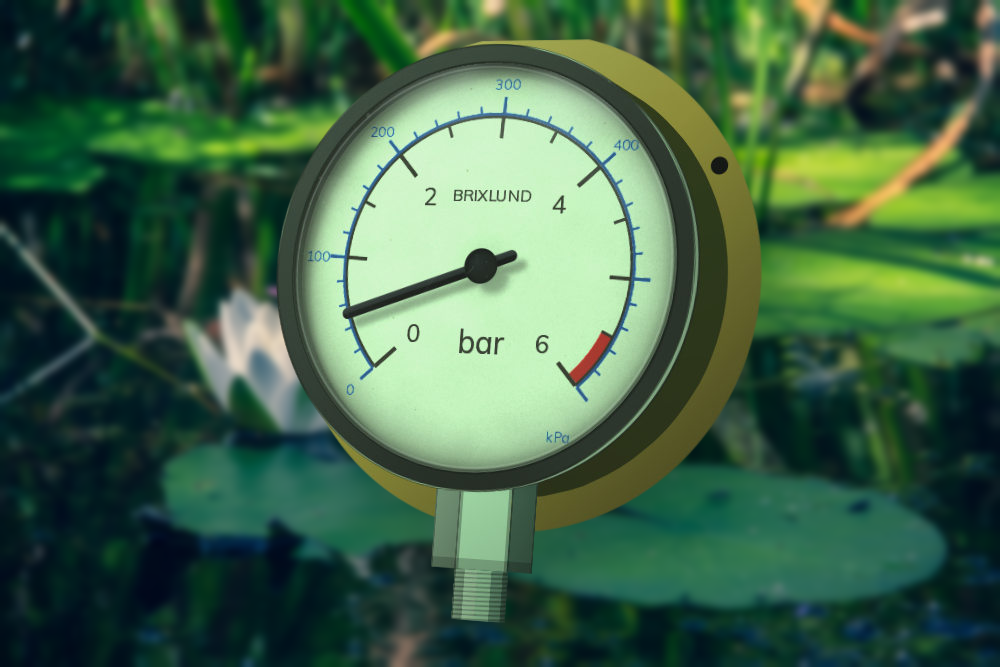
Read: 0.5 bar
